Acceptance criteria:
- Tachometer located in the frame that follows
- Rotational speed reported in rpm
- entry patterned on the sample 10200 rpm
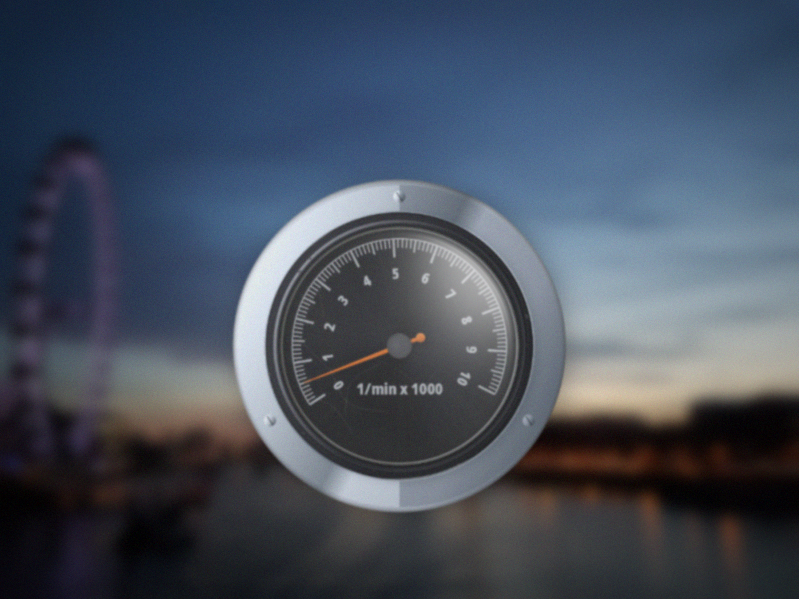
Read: 500 rpm
